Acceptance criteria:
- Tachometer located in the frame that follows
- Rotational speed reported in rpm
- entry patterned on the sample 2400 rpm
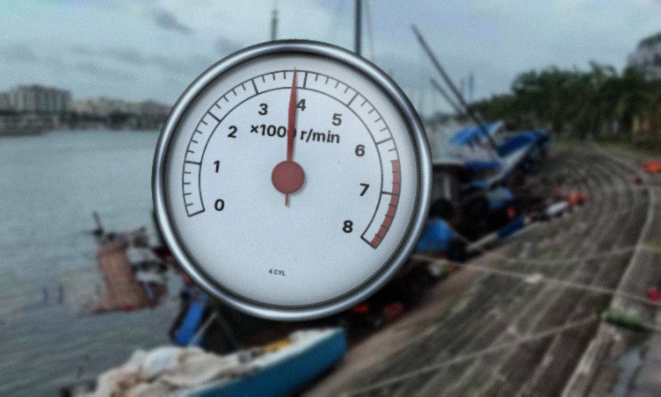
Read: 3800 rpm
